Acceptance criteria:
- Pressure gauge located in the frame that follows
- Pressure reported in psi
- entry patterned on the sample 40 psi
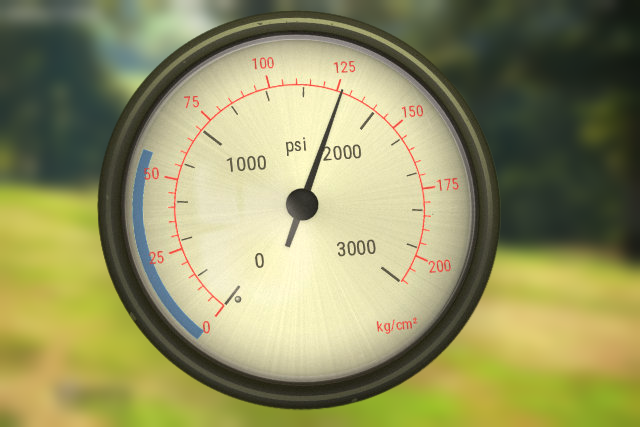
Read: 1800 psi
